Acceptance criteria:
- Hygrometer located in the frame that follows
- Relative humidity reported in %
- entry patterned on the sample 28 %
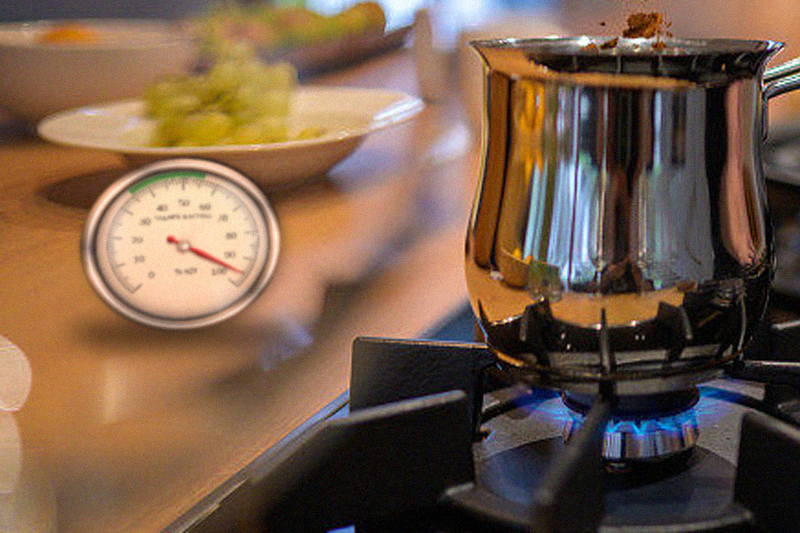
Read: 95 %
